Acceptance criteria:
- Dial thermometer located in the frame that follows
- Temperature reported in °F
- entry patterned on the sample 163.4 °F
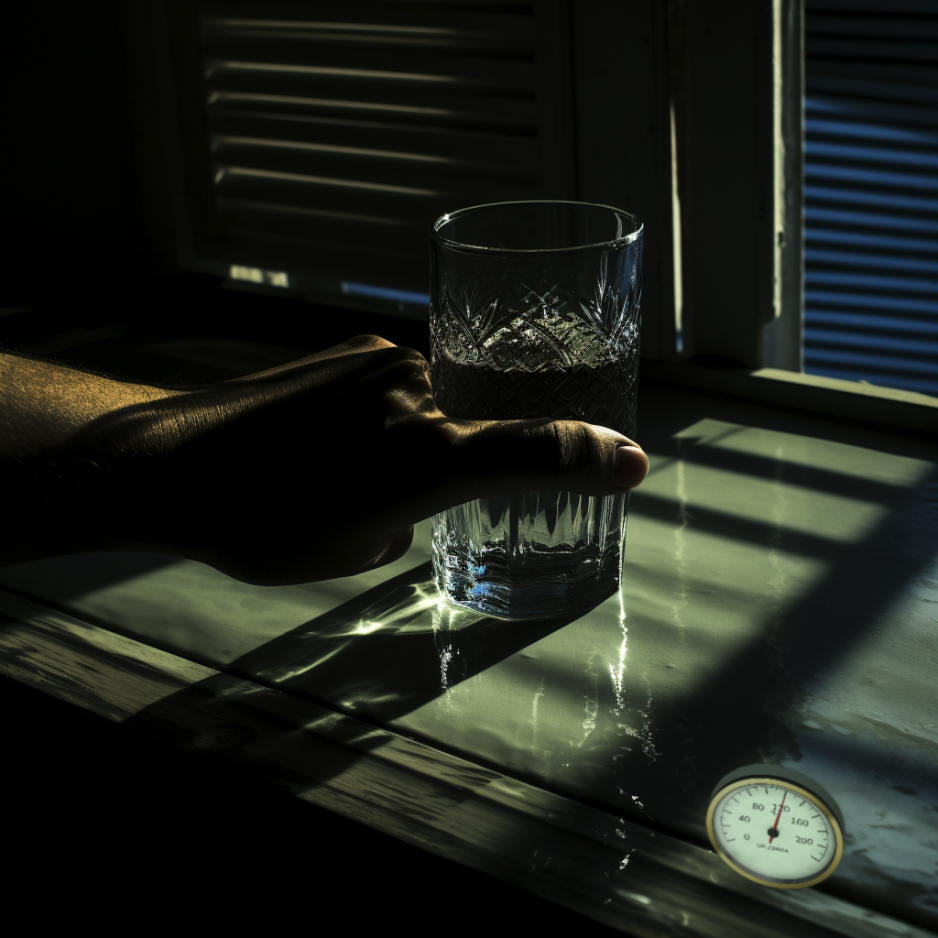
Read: 120 °F
